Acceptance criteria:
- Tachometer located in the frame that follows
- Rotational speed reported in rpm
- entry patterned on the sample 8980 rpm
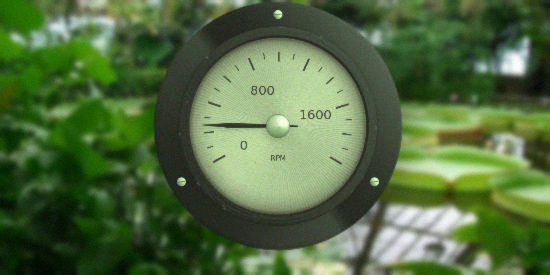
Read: 250 rpm
